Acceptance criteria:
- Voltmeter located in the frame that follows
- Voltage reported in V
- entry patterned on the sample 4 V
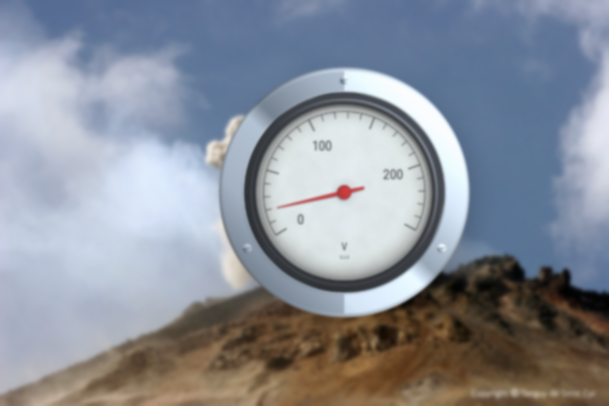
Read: 20 V
